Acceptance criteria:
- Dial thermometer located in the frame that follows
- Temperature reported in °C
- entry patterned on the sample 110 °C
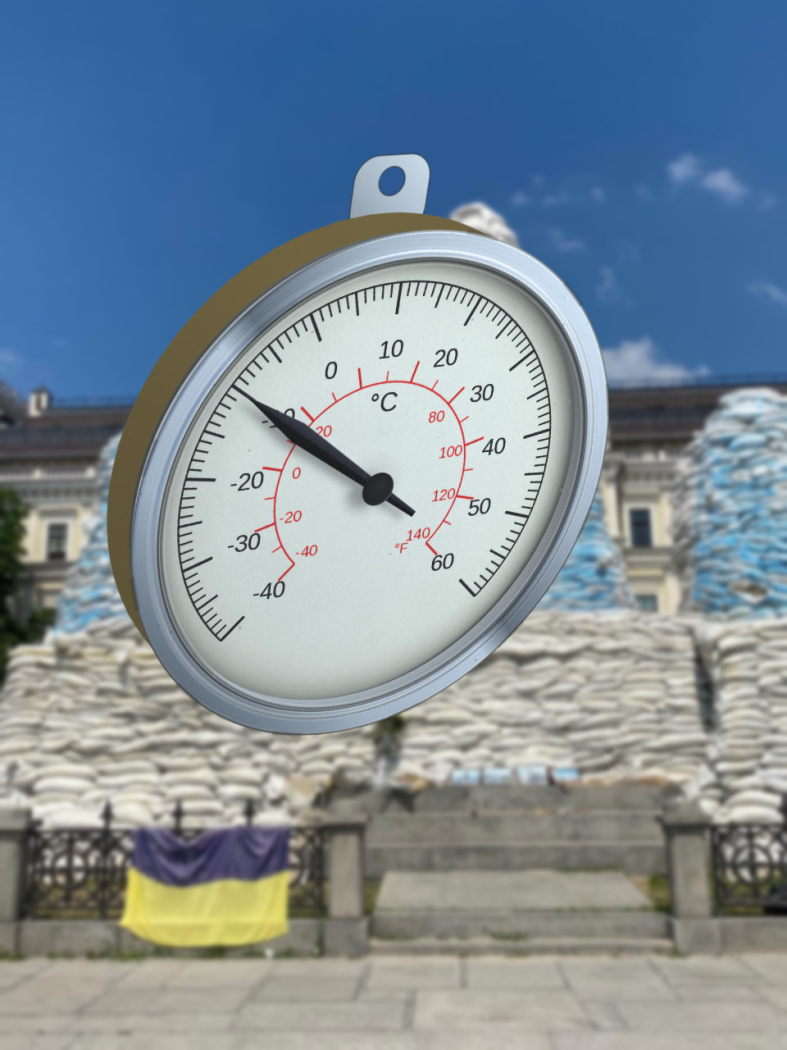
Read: -10 °C
